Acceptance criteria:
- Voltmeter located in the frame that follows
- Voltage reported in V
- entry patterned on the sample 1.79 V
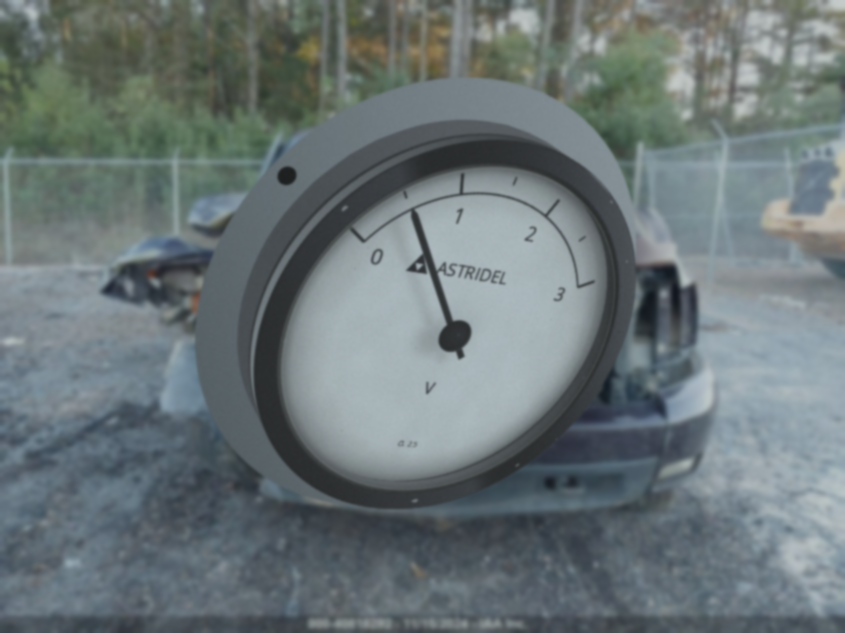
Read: 0.5 V
